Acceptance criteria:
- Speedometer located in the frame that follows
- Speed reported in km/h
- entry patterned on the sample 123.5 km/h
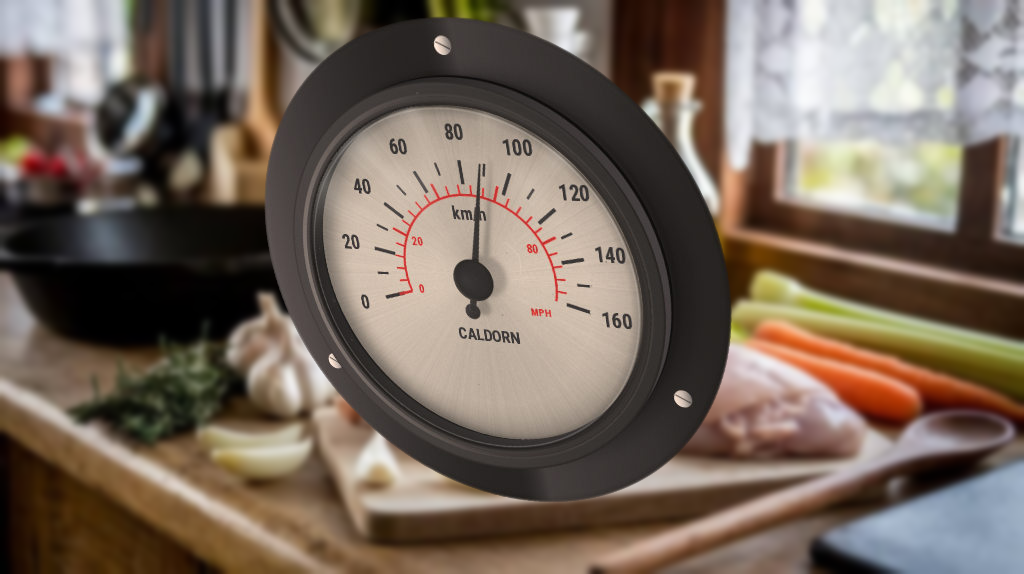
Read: 90 km/h
